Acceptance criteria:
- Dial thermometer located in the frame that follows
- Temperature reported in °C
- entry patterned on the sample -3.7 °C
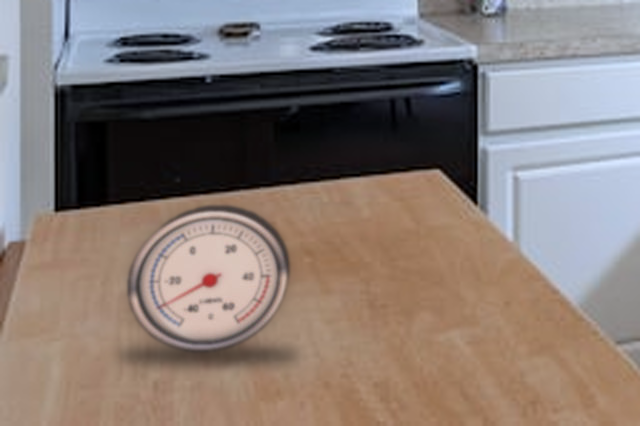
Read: -30 °C
